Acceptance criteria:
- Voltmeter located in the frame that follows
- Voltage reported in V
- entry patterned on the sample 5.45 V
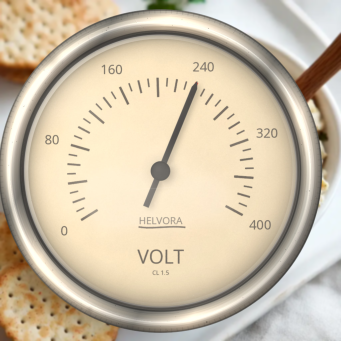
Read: 240 V
